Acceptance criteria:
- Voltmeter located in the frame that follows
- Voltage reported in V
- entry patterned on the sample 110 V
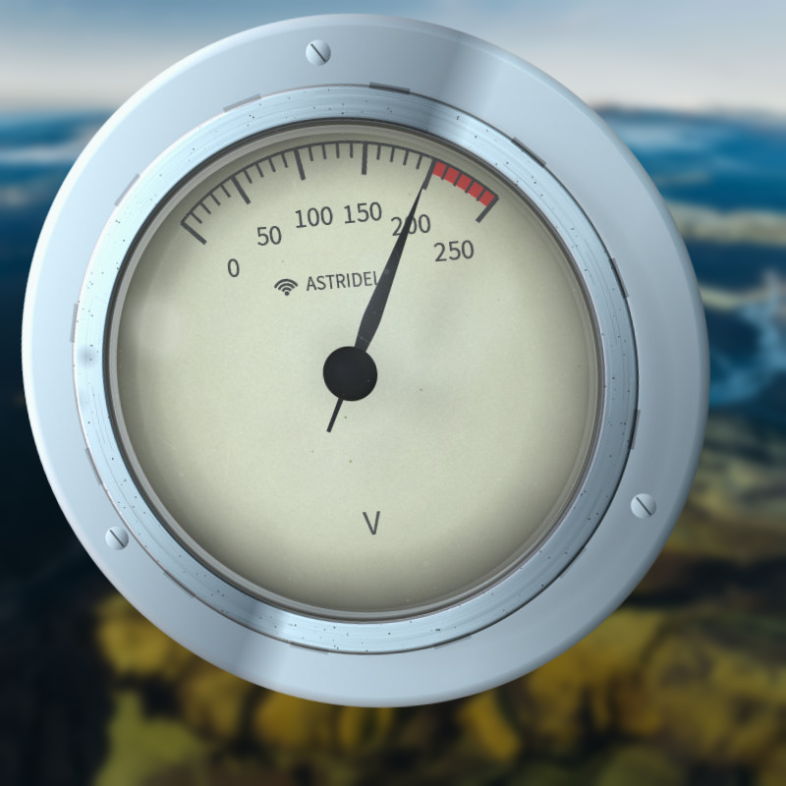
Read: 200 V
